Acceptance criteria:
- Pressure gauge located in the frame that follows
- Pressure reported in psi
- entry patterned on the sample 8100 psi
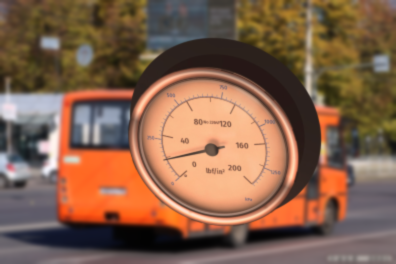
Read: 20 psi
